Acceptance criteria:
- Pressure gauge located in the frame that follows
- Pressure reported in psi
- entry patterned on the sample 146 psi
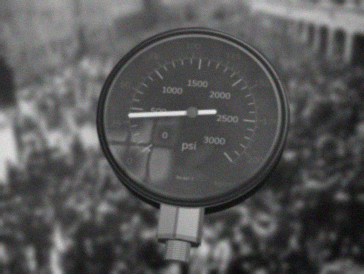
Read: 400 psi
